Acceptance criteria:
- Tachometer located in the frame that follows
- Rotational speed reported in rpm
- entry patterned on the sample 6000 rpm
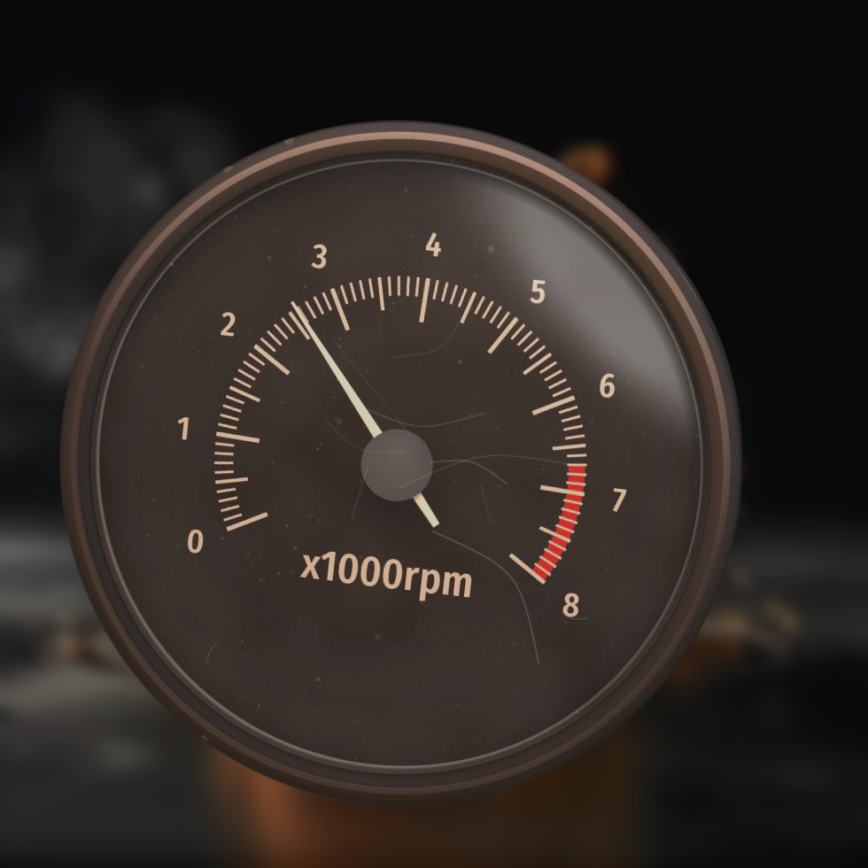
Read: 2600 rpm
